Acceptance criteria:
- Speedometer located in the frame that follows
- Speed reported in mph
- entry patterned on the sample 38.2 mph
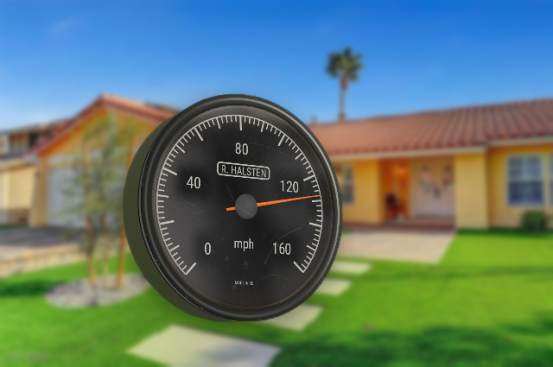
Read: 128 mph
